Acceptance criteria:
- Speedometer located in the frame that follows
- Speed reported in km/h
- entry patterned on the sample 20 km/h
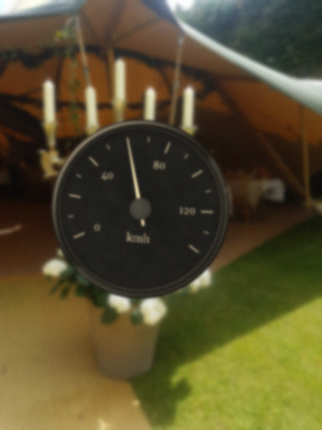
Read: 60 km/h
